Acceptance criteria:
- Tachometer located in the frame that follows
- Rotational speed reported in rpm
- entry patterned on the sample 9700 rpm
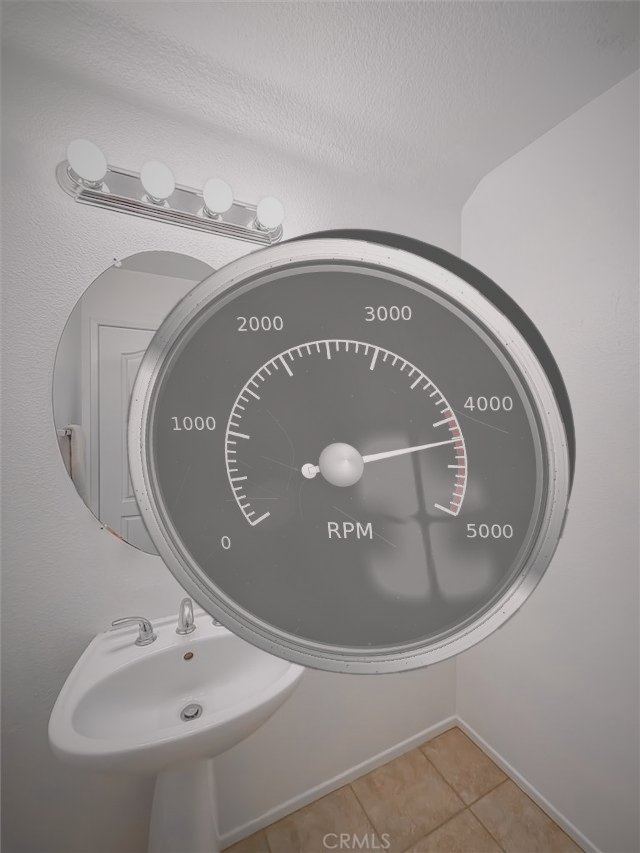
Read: 4200 rpm
